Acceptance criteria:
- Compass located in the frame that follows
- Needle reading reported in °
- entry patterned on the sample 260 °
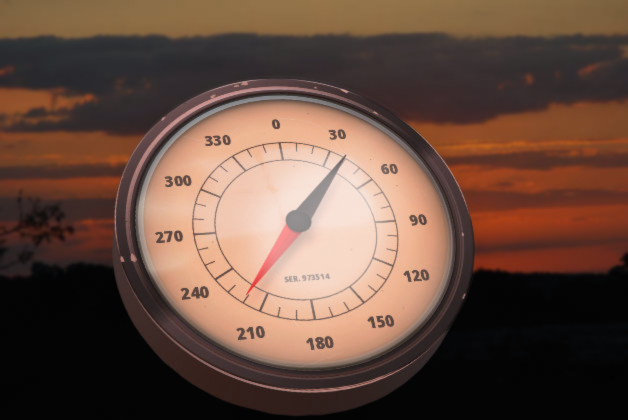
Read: 220 °
